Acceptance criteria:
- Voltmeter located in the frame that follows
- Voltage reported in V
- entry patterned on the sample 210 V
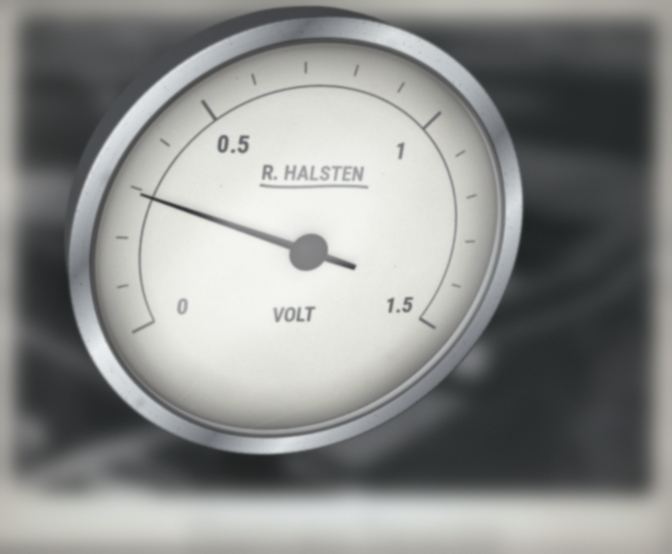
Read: 0.3 V
